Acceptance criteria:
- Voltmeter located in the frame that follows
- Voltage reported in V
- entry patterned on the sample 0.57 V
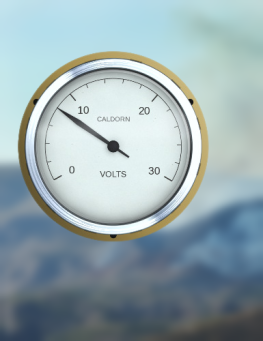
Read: 8 V
